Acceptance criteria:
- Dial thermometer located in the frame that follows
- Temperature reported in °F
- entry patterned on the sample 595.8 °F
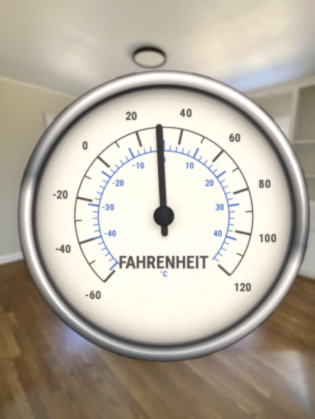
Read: 30 °F
